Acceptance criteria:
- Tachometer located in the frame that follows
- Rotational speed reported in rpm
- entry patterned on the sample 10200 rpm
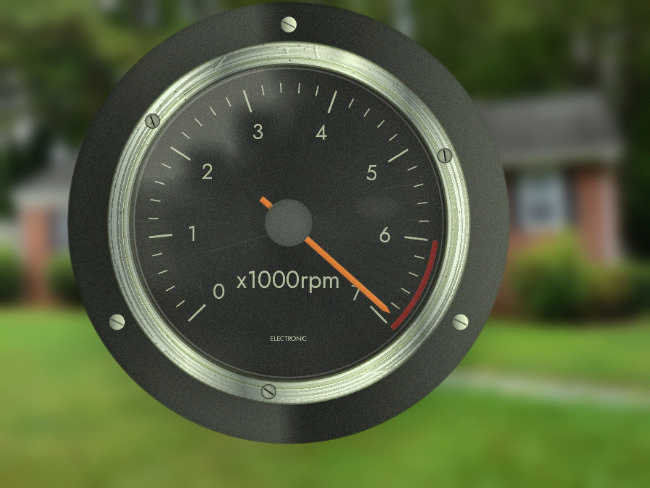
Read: 6900 rpm
